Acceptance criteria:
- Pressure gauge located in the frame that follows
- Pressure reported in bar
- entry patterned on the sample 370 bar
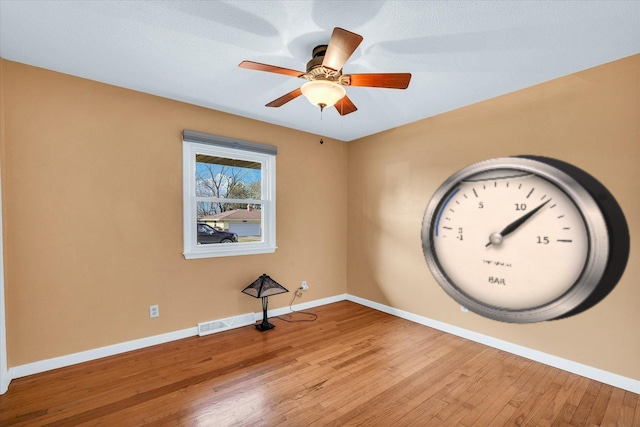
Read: 11.5 bar
